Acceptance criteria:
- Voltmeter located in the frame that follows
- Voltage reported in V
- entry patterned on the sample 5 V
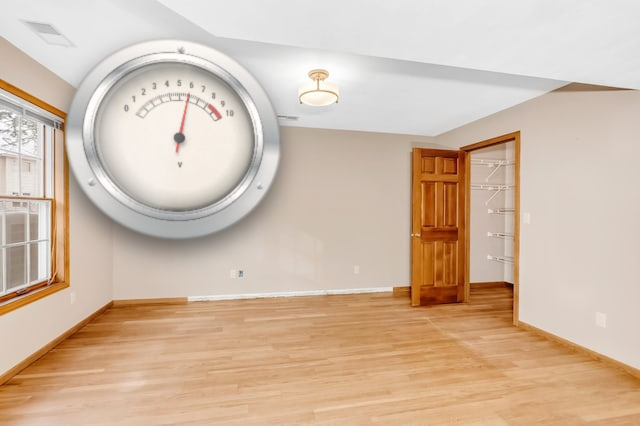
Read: 6 V
